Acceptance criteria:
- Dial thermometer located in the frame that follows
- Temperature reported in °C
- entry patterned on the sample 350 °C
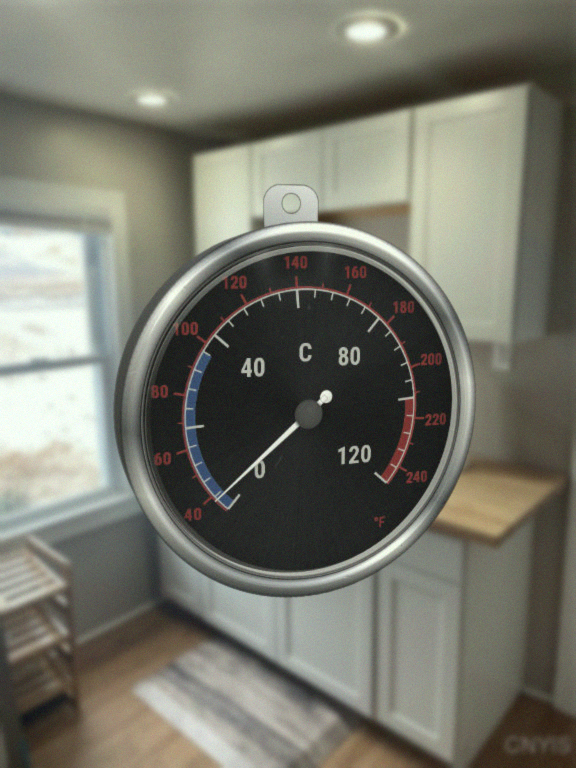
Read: 4 °C
